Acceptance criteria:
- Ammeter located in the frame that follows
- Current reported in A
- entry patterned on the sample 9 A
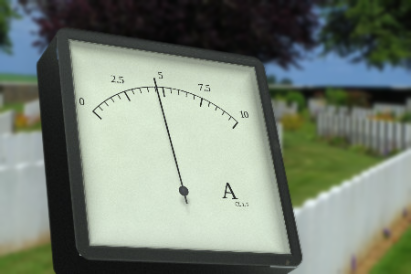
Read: 4.5 A
